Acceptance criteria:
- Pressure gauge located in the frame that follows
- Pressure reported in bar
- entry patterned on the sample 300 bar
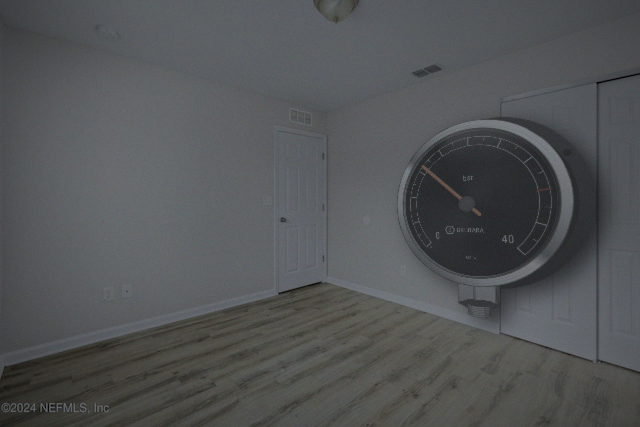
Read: 13 bar
